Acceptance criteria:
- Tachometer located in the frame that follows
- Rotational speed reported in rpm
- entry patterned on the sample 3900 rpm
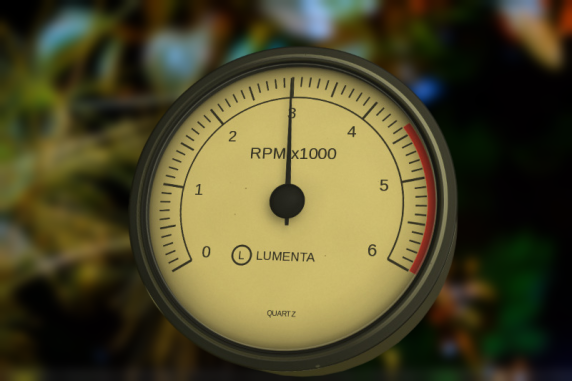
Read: 3000 rpm
